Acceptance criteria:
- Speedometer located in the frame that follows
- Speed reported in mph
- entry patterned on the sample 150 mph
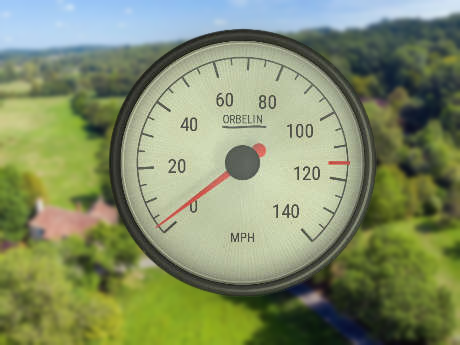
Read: 2.5 mph
